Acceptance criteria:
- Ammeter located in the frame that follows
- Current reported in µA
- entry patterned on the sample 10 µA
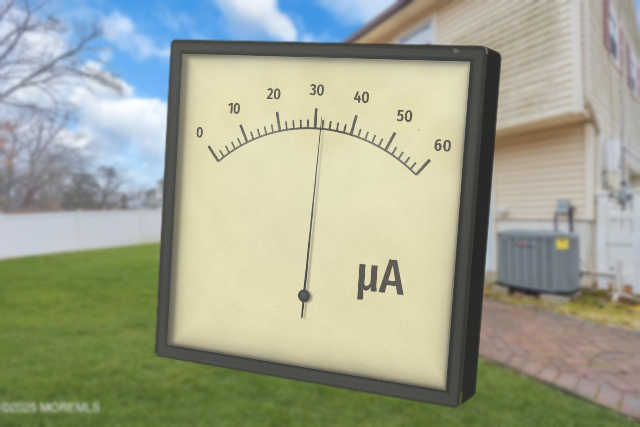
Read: 32 µA
